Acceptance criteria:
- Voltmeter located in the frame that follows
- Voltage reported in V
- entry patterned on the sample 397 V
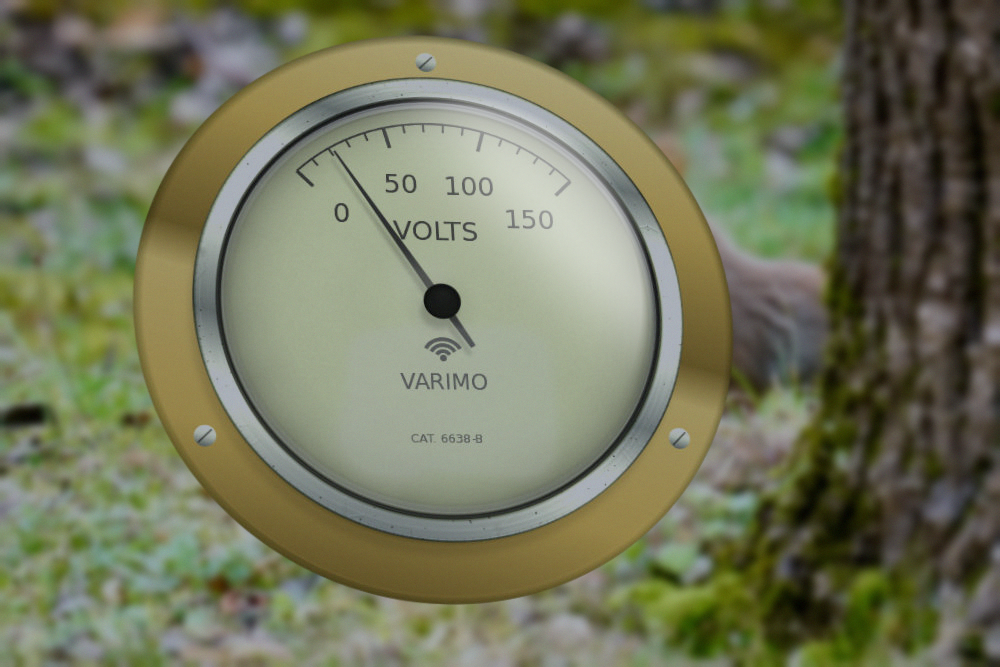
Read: 20 V
